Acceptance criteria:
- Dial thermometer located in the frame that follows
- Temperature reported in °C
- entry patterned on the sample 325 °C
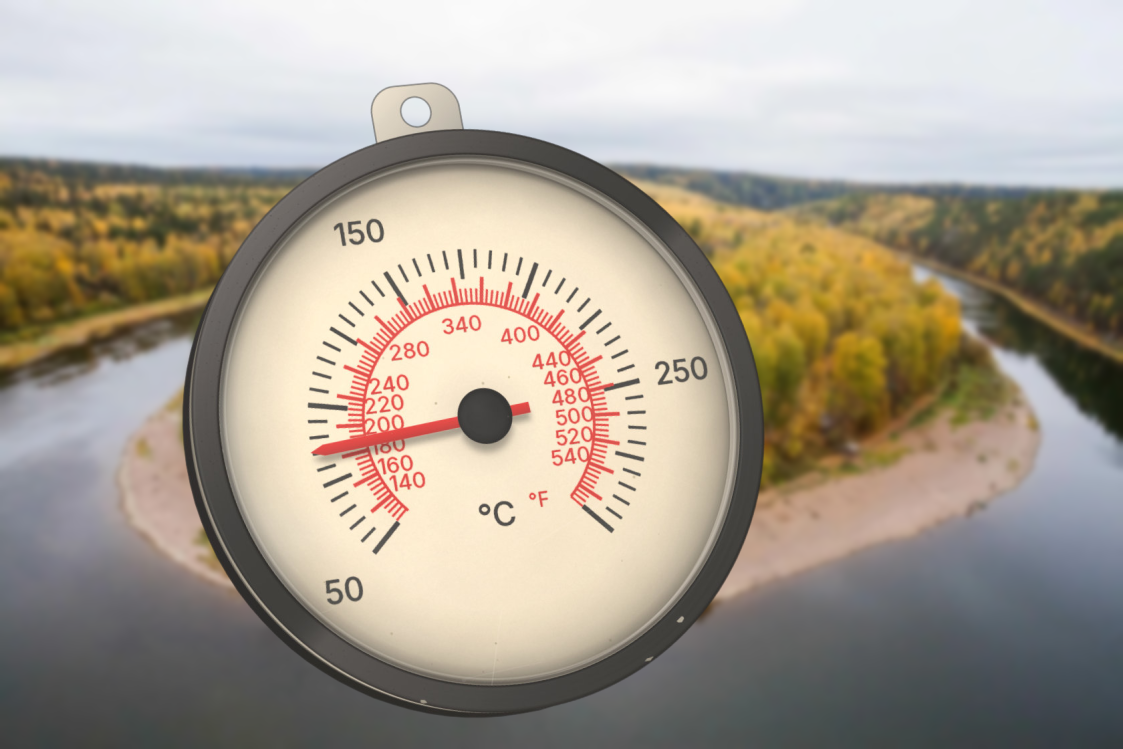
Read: 85 °C
